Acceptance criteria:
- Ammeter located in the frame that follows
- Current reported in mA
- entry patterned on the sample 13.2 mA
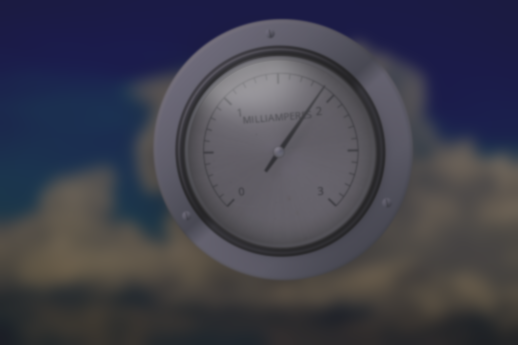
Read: 1.9 mA
